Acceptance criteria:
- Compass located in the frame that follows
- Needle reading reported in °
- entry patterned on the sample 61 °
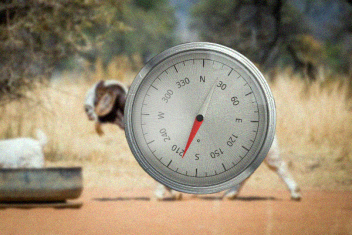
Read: 200 °
